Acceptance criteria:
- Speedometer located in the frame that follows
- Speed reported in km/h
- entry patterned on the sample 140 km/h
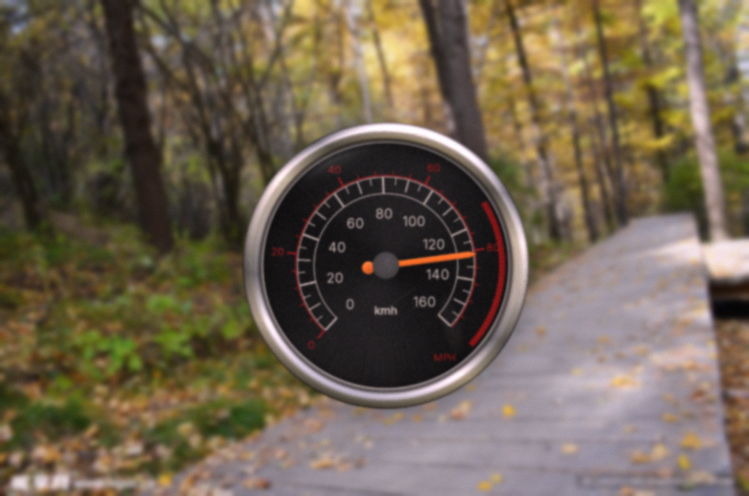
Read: 130 km/h
